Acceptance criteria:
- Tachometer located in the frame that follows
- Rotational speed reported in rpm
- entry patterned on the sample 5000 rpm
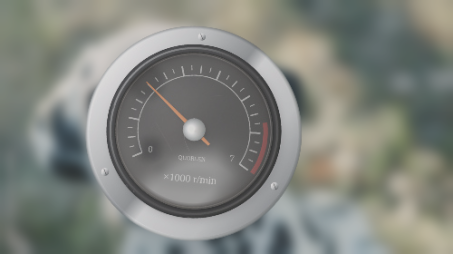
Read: 2000 rpm
